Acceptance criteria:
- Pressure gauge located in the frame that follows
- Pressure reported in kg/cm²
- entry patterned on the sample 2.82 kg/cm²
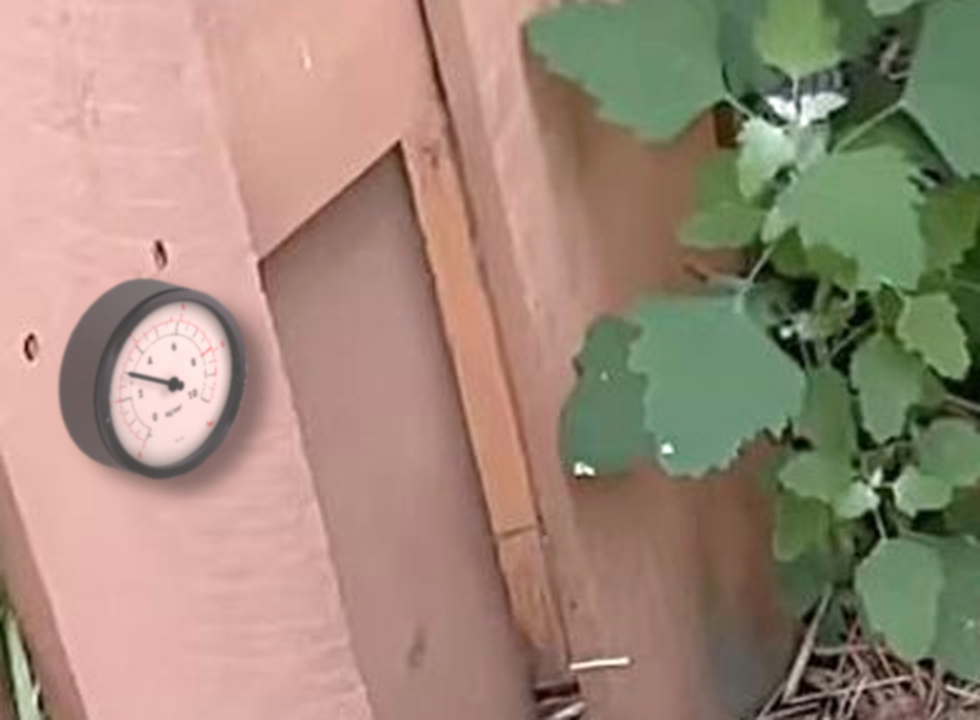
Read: 3 kg/cm²
